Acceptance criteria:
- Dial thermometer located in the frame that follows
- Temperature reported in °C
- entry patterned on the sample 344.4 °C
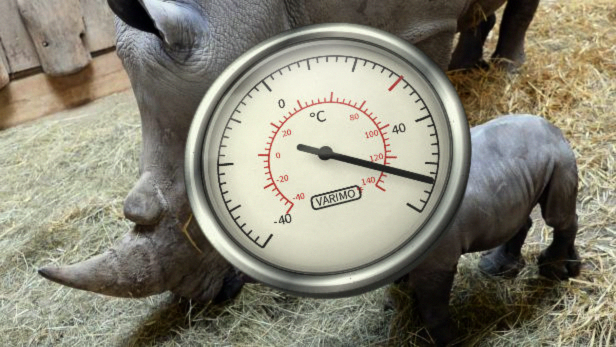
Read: 54 °C
